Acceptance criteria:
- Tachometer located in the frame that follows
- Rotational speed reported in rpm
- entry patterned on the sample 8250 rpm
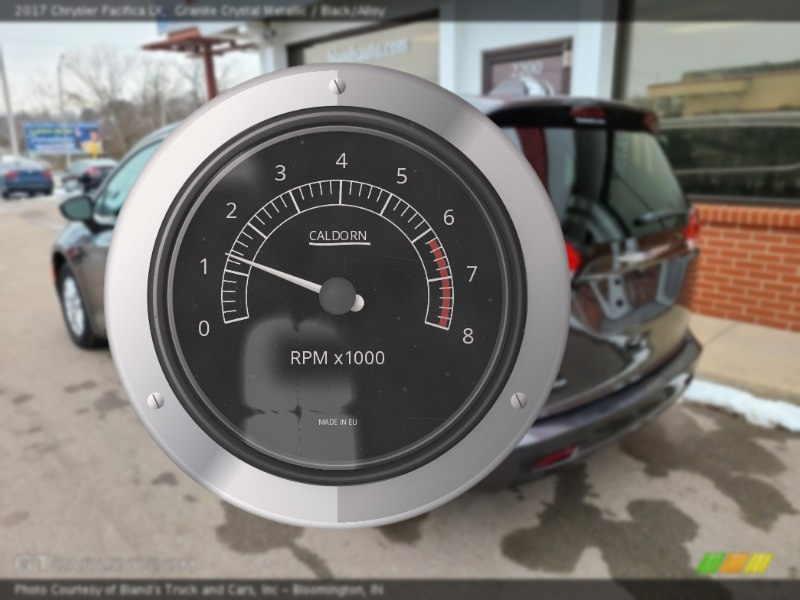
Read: 1300 rpm
